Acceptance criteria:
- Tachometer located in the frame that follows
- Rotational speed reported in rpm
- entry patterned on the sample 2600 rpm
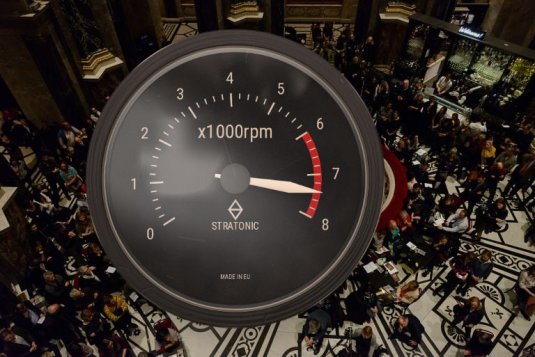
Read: 7400 rpm
